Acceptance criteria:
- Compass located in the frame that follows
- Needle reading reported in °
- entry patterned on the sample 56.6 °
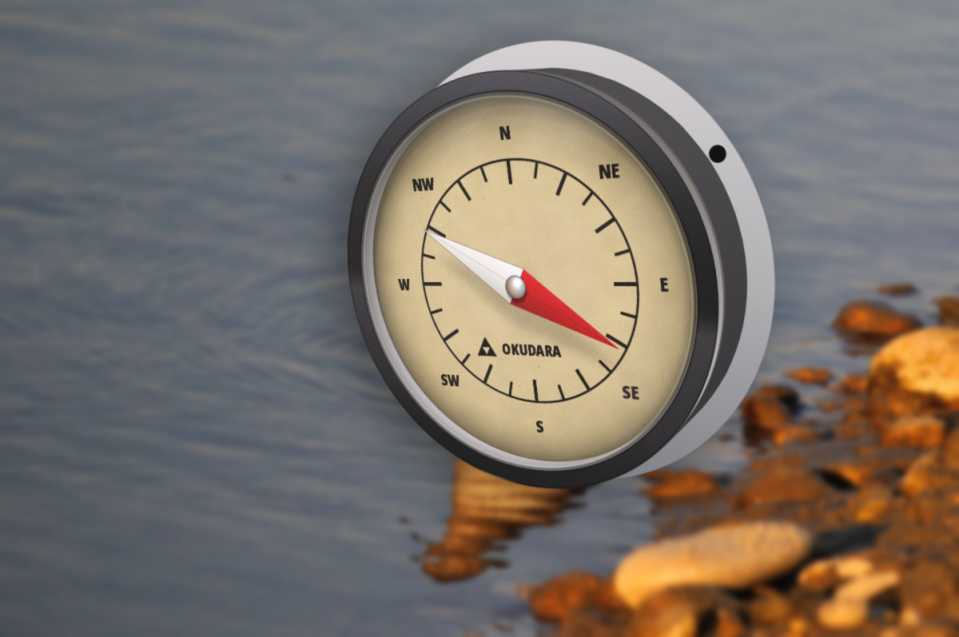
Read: 120 °
